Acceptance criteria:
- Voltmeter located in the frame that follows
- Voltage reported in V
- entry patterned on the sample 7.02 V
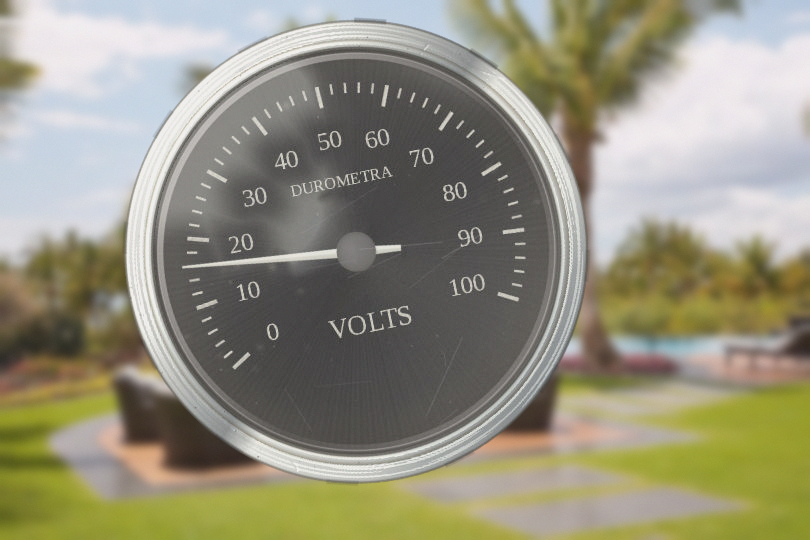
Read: 16 V
